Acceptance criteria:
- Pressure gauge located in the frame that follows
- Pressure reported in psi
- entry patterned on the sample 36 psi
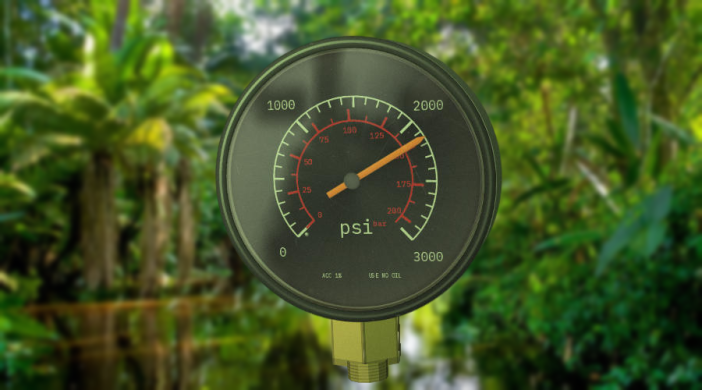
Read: 2150 psi
